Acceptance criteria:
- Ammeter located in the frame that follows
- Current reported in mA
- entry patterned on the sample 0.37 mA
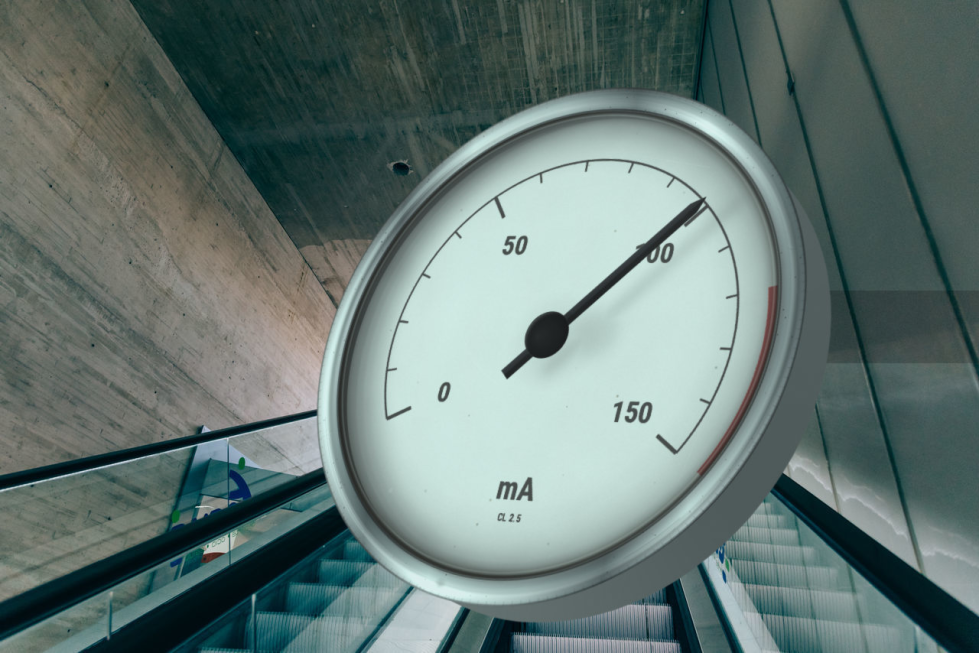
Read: 100 mA
